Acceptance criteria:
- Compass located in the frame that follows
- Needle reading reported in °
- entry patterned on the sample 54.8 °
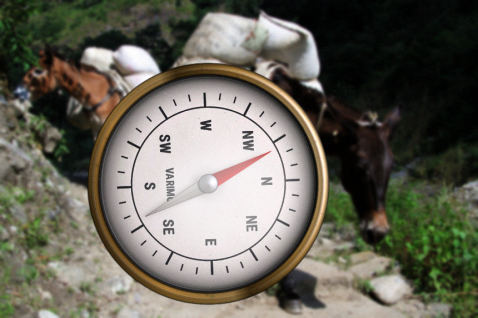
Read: 335 °
